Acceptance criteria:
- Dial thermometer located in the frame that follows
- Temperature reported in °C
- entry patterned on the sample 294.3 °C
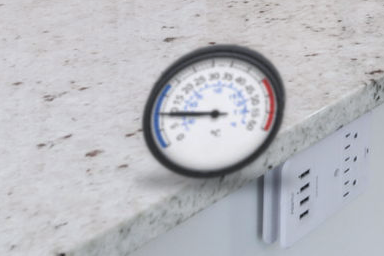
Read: 10 °C
